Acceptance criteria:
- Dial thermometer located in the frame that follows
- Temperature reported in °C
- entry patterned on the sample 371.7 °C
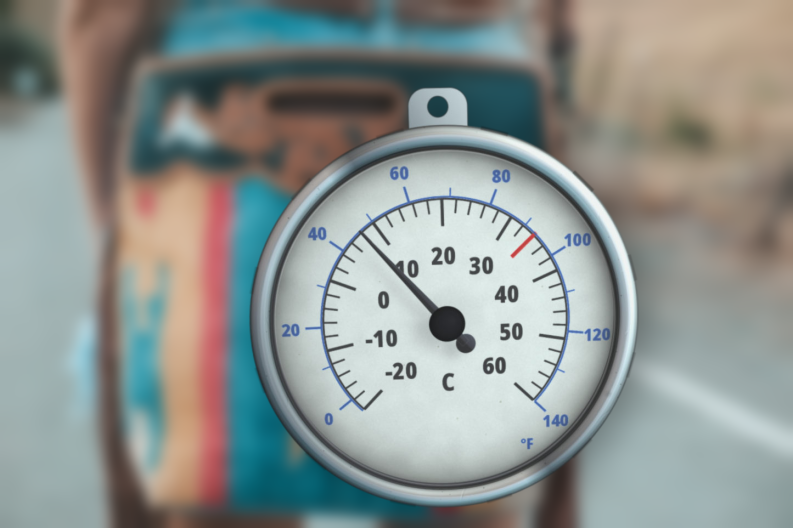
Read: 8 °C
